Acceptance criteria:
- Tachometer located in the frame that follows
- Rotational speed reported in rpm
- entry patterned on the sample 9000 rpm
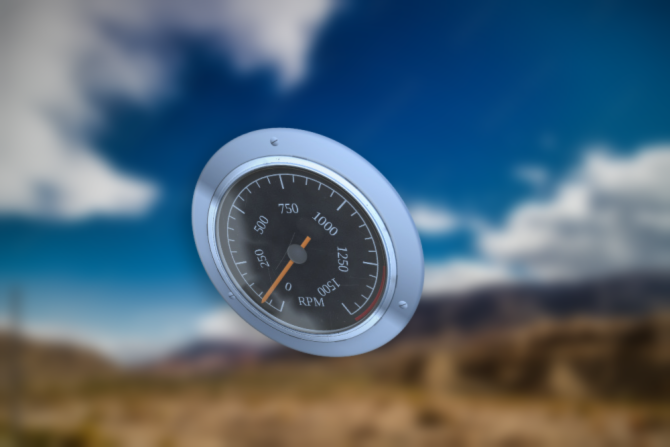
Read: 75 rpm
